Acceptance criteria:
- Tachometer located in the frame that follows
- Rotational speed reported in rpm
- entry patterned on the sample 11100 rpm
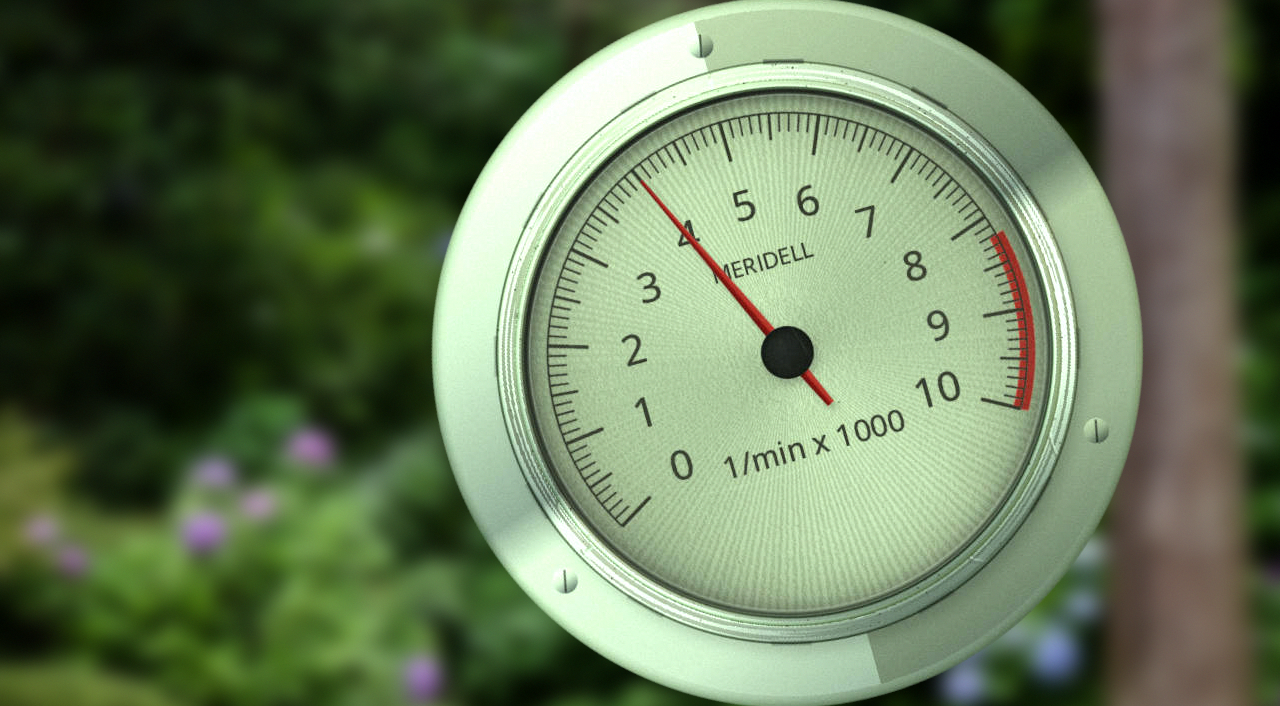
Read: 4000 rpm
